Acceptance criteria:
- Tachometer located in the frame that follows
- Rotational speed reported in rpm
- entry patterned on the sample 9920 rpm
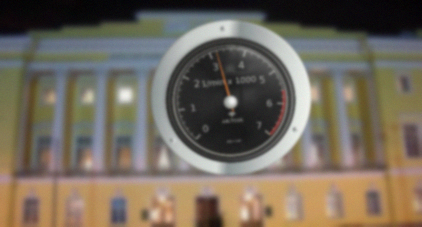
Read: 3200 rpm
